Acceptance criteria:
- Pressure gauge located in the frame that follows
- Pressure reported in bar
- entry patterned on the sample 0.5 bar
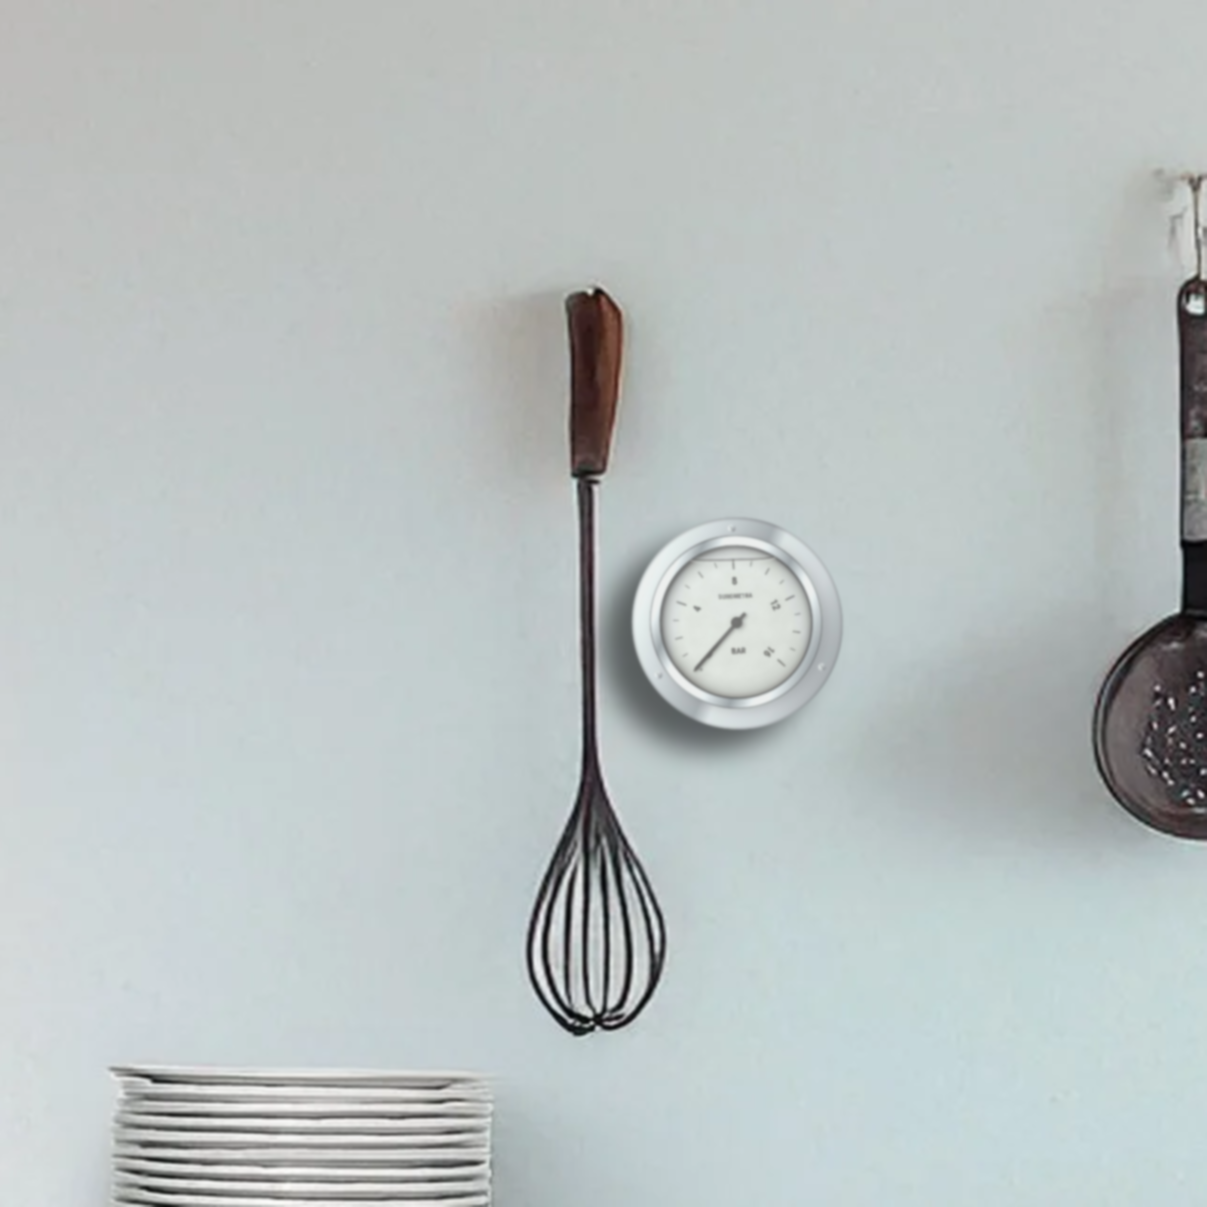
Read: 0 bar
